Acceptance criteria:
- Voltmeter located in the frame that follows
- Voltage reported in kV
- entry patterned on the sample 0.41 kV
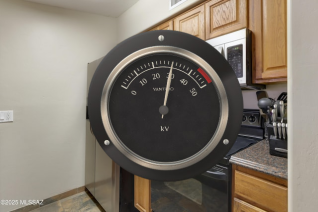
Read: 30 kV
